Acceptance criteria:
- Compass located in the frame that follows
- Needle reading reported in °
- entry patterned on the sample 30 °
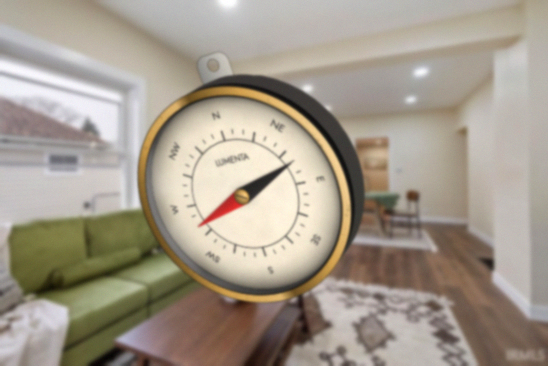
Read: 250 °
